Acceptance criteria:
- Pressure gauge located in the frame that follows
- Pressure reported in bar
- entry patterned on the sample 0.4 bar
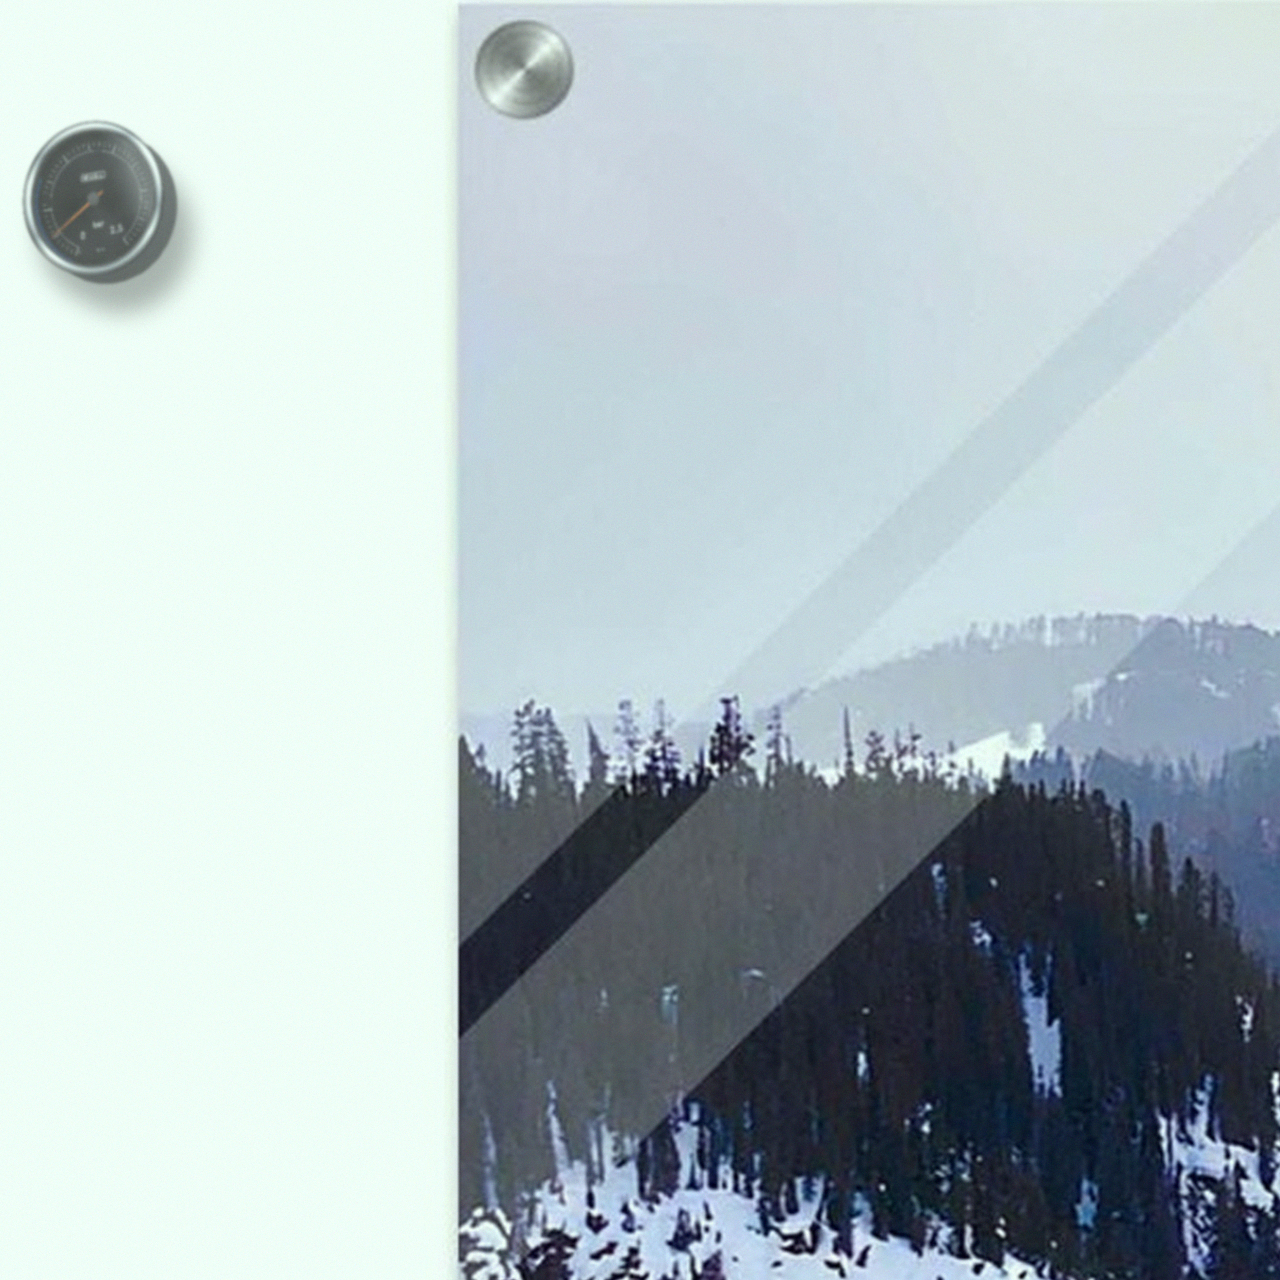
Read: 0.25 bar
